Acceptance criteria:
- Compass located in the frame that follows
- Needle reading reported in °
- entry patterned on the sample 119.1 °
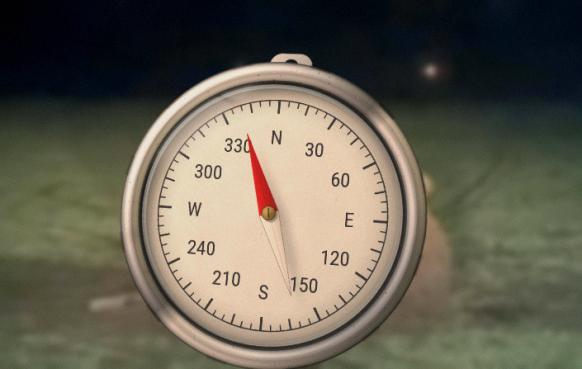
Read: 340 °
